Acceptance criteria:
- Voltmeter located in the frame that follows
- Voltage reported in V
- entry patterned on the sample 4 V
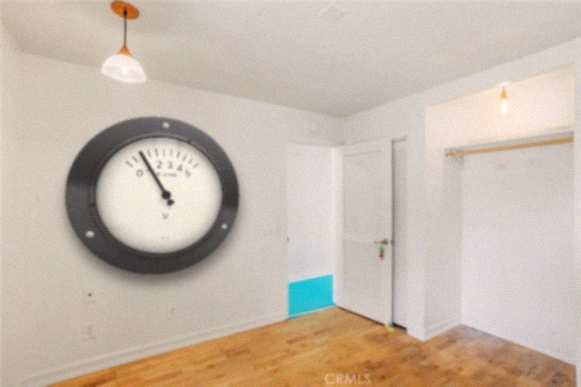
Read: 1 V
